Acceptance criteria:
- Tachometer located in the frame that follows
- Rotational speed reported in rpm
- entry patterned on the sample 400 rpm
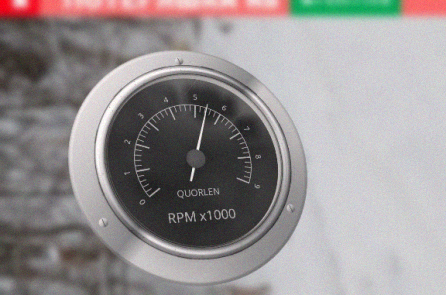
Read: 5400 rpm
